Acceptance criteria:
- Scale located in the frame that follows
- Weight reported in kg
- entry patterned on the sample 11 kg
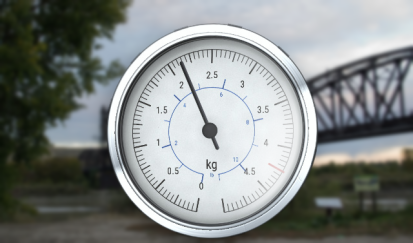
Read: 2.15 kg
